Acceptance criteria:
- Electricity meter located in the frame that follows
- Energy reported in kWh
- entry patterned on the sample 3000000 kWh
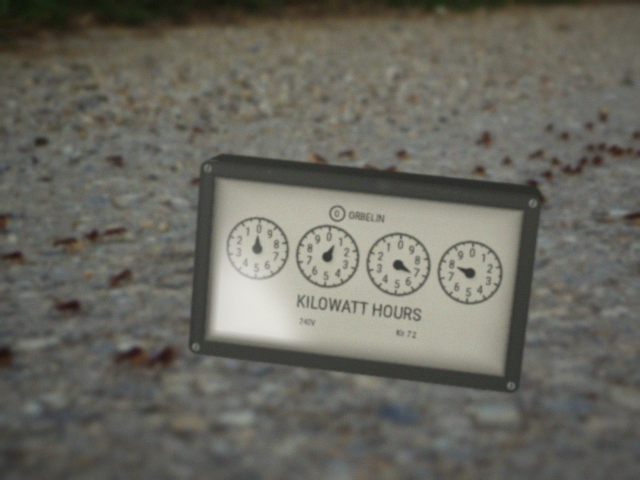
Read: 68 kWh
